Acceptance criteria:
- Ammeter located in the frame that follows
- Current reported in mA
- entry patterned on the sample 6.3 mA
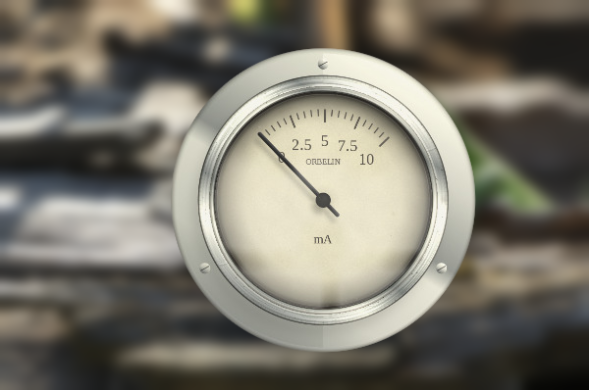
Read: 0 mA
